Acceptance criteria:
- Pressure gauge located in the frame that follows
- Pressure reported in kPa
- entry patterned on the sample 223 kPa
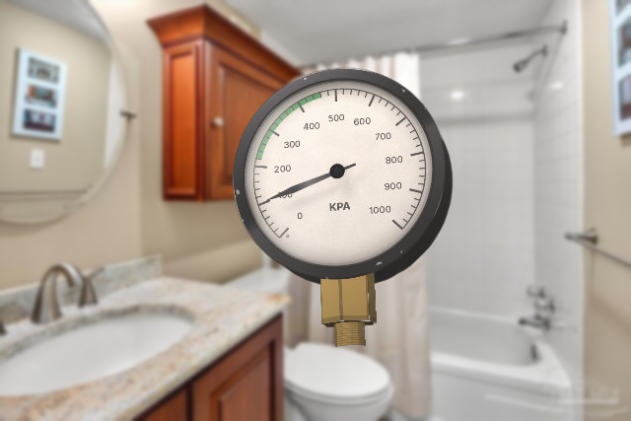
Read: 100 kPa
